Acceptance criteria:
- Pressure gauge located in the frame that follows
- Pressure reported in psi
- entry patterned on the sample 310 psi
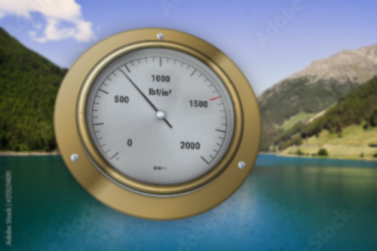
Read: 700 psi
